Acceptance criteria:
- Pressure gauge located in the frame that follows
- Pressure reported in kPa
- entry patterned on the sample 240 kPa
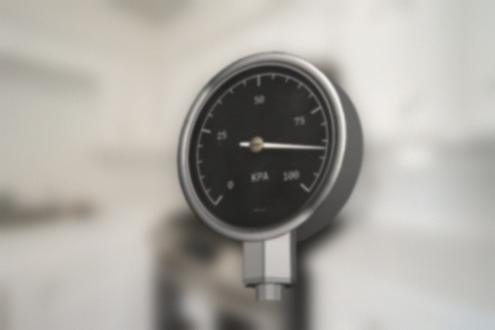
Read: 87.5 kPa
